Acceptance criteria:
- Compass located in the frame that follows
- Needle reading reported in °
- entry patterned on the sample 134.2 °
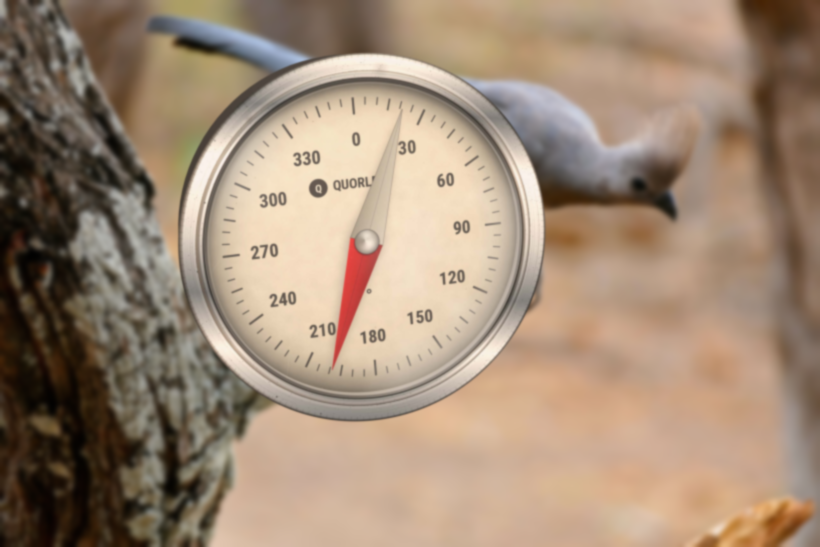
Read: 200 °
